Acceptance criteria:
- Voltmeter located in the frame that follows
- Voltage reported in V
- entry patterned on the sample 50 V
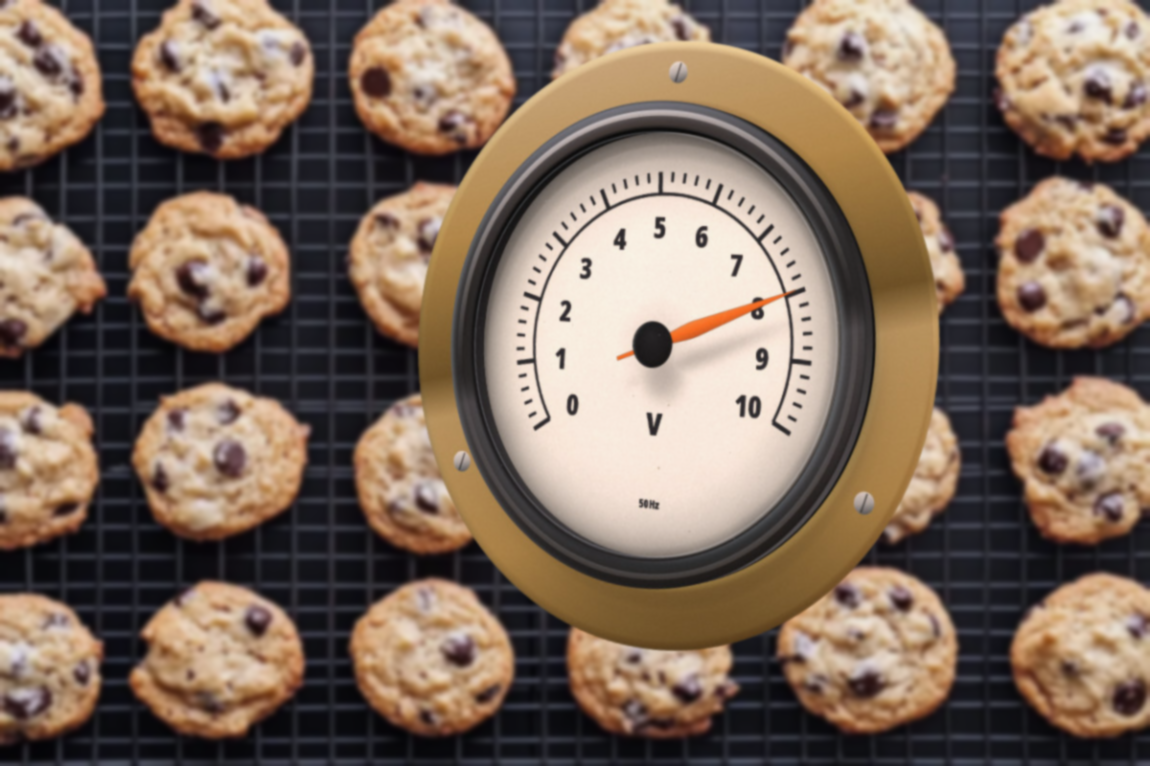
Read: 8 V
